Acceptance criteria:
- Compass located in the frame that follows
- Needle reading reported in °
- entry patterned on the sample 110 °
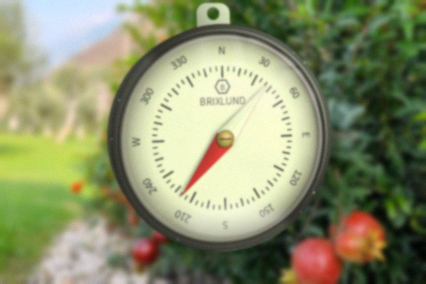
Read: 220 °
